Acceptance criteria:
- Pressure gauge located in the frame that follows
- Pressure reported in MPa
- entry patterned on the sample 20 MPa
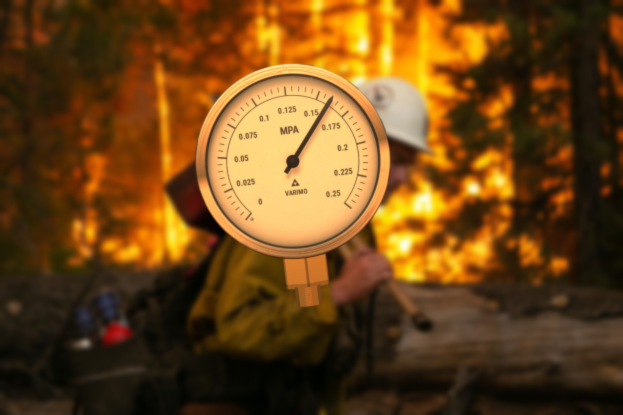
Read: 0.16 MPa
